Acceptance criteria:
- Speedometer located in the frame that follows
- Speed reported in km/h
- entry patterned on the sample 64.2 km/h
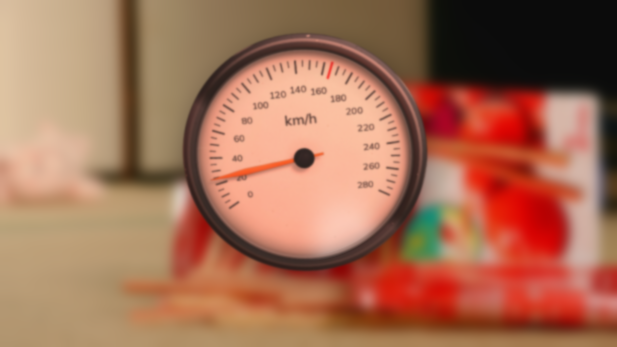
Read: 25 km/h
